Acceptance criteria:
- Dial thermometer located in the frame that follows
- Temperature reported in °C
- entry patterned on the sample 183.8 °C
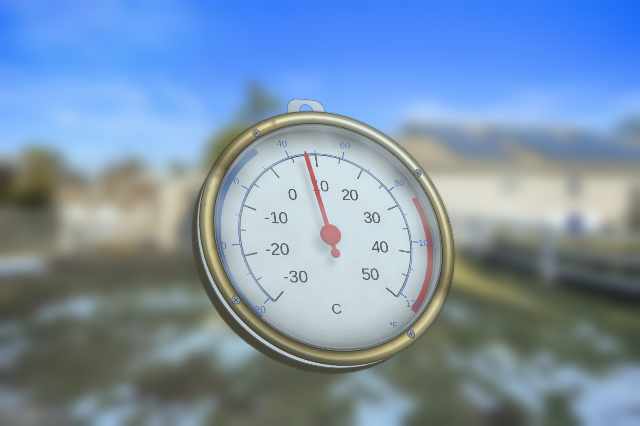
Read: 7.5 °C
